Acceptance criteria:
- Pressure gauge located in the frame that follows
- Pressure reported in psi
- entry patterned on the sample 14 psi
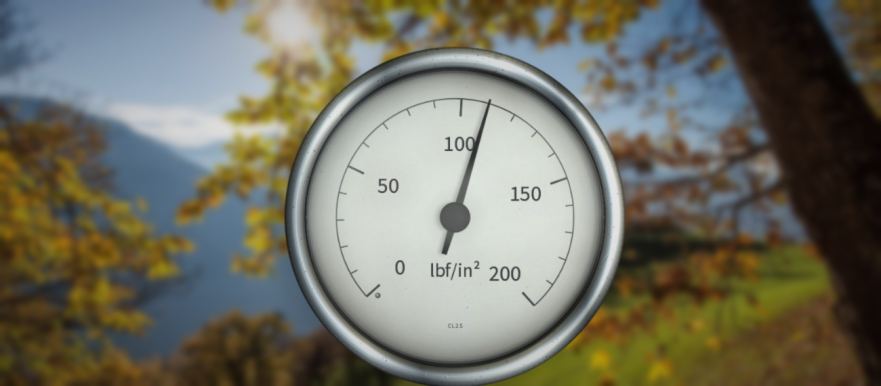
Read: 110 psi
